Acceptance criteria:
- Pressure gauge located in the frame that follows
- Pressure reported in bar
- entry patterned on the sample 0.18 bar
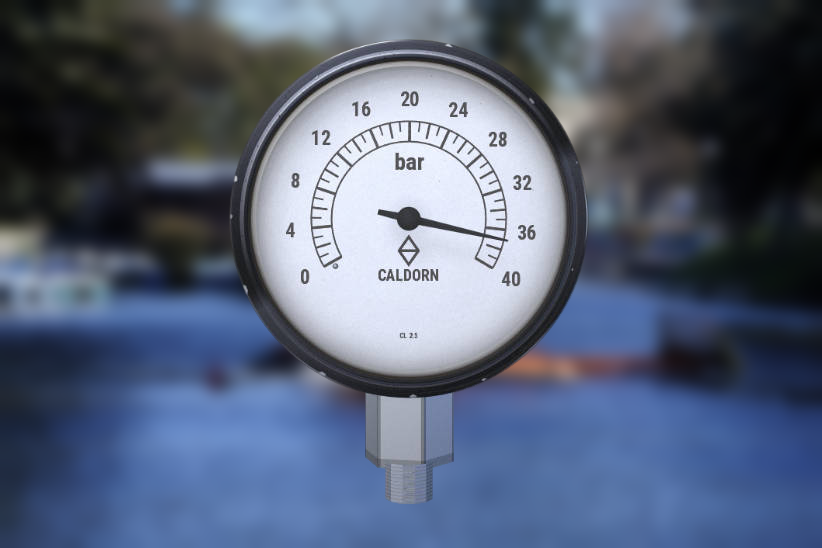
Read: 37 bar
